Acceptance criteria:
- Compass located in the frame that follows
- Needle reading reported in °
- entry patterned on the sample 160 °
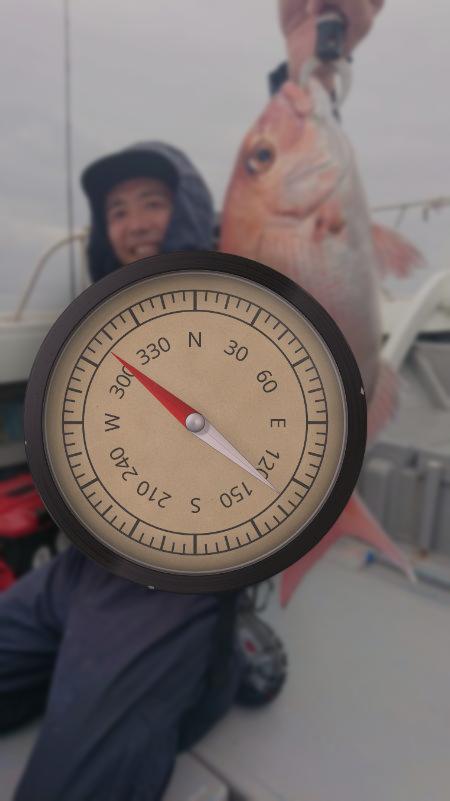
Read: 310 °
